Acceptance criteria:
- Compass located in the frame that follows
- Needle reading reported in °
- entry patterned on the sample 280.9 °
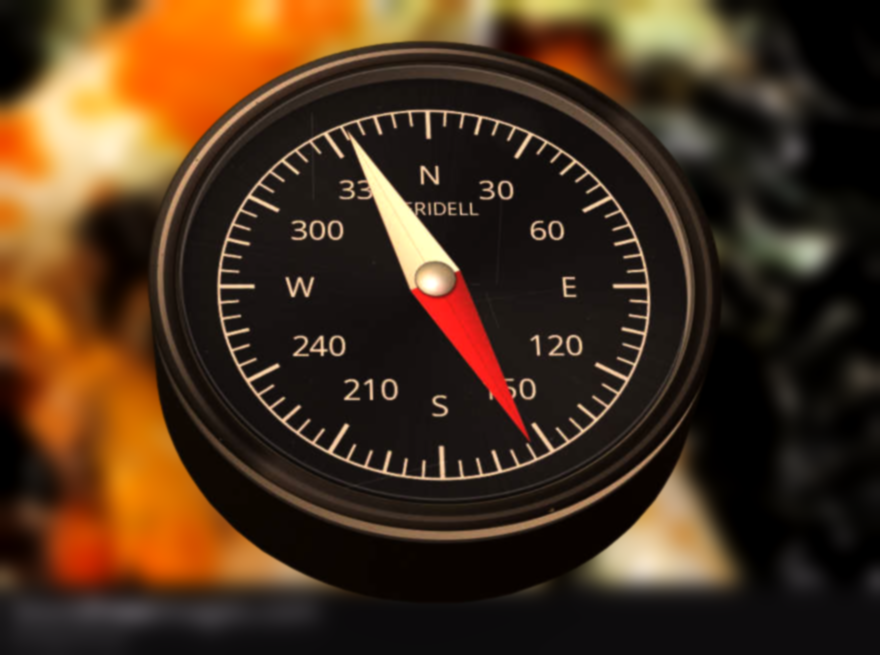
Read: 155 °
